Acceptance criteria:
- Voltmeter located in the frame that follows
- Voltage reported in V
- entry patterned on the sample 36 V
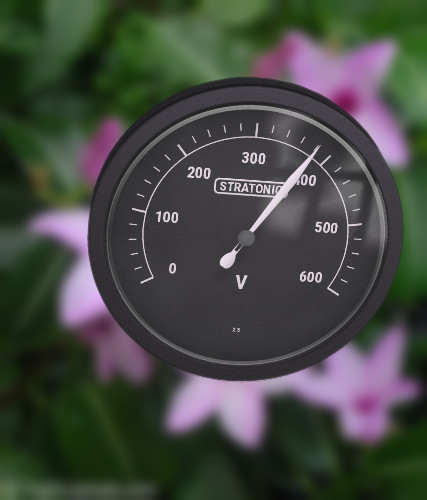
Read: 380 V
